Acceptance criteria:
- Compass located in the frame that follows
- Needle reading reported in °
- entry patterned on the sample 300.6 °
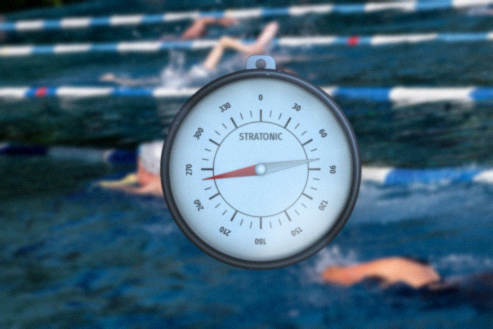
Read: 260 °
